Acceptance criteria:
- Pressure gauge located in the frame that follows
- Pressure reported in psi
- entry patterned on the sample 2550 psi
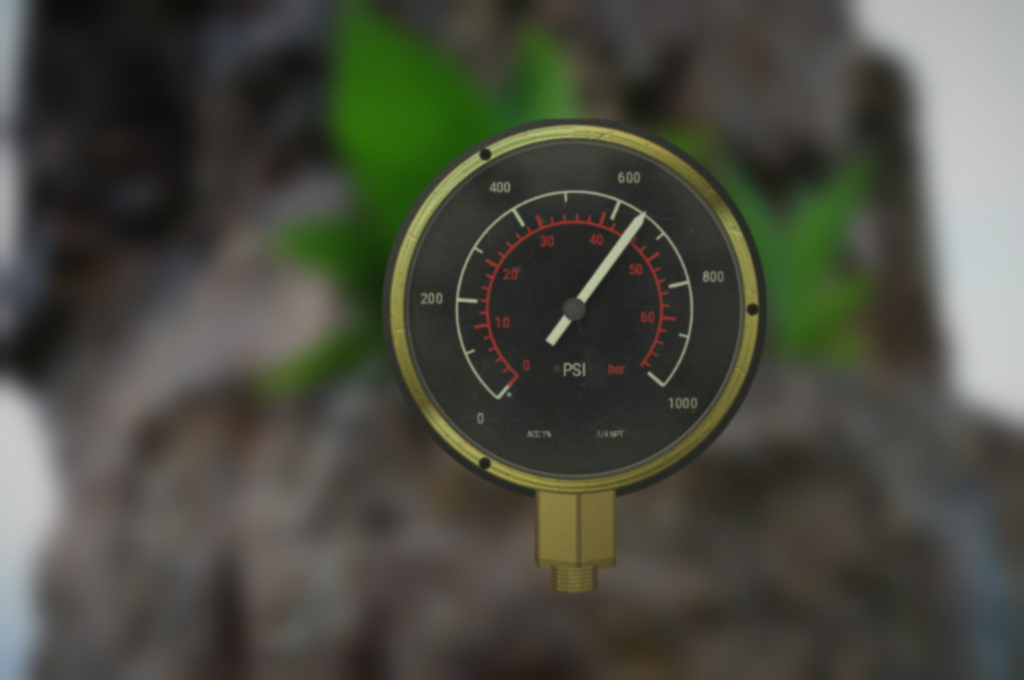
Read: 650 psi
